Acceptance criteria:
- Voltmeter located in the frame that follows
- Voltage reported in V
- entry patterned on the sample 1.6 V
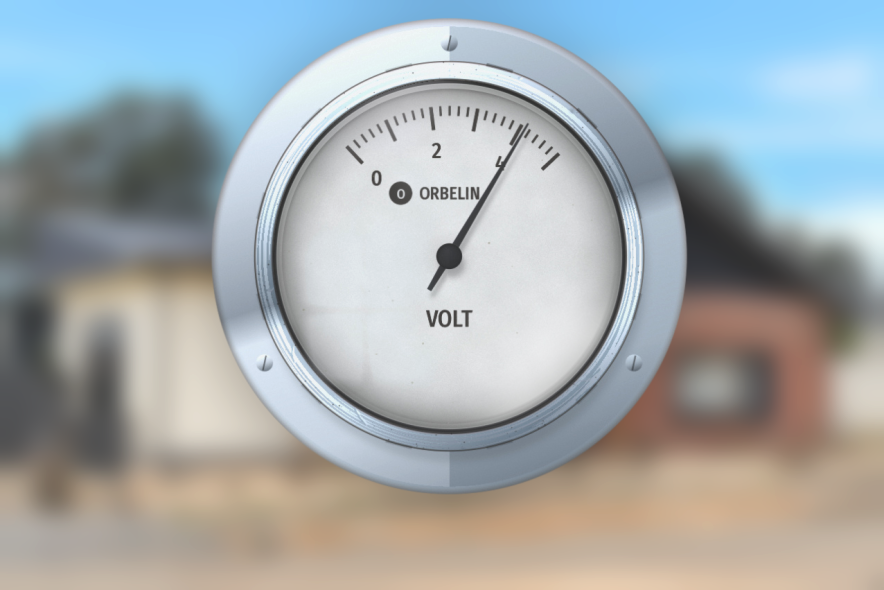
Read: 4.1 V
